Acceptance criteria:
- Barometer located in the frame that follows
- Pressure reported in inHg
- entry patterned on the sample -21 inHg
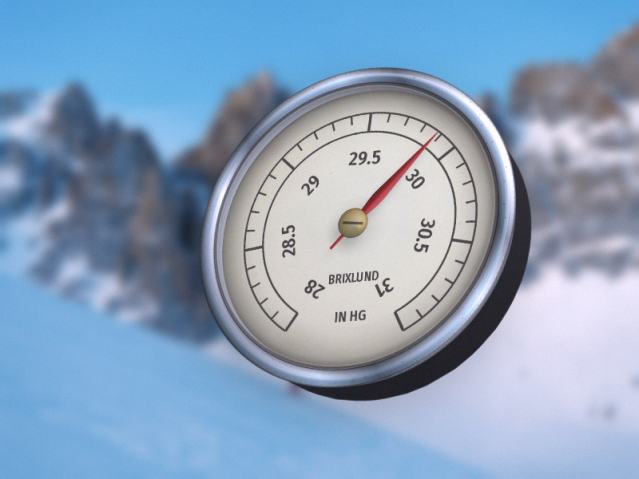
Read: 29.9 inHg
